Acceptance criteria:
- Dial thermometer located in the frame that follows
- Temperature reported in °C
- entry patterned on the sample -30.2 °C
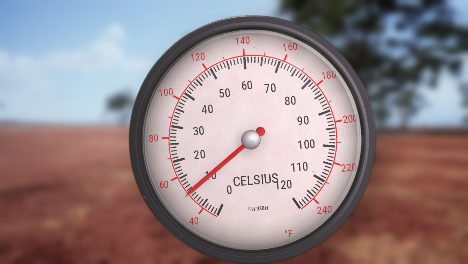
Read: 10 °C
